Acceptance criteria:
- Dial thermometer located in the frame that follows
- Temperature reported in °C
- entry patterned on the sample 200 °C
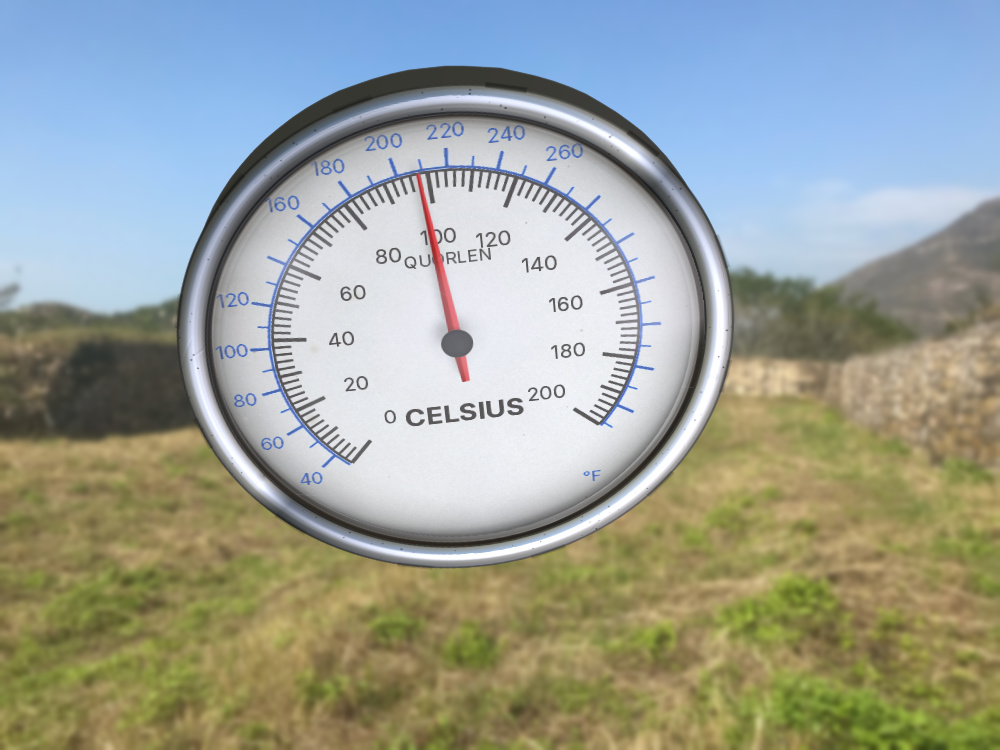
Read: 98 °C
